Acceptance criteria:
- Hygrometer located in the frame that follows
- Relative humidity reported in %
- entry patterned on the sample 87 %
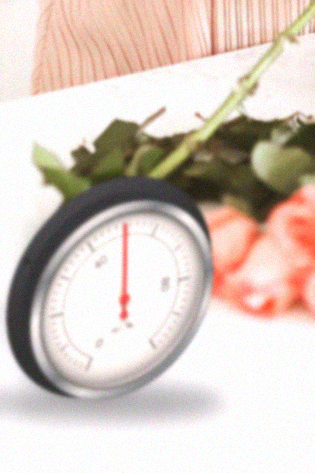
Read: 50 %
